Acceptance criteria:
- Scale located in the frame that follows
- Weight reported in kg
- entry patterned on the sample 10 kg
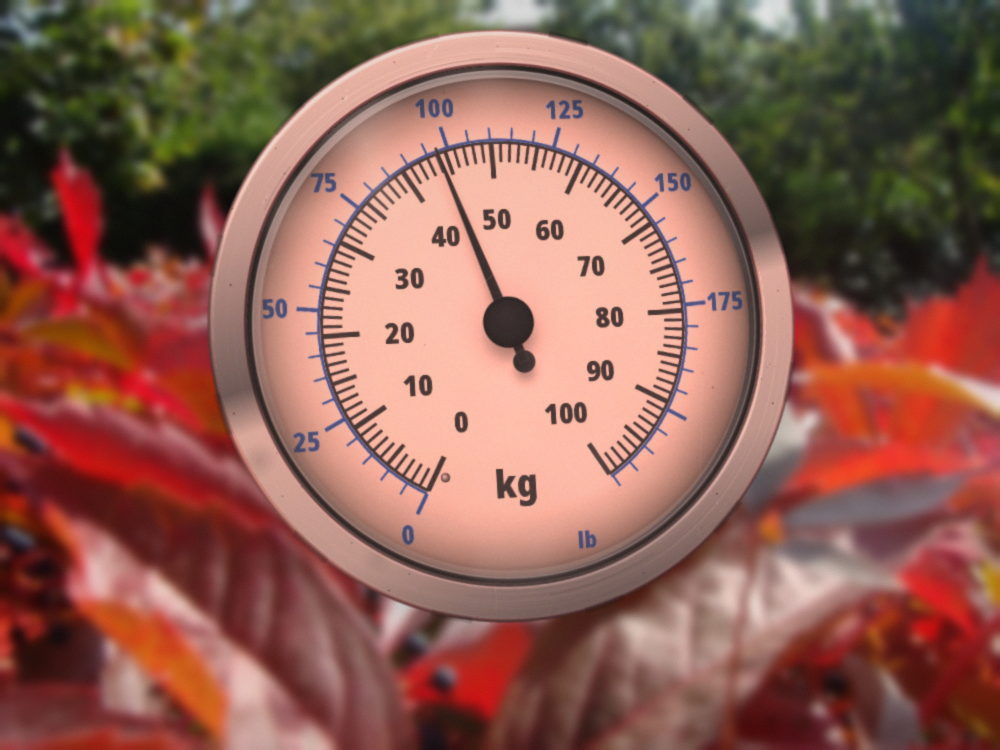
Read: 44 kg
